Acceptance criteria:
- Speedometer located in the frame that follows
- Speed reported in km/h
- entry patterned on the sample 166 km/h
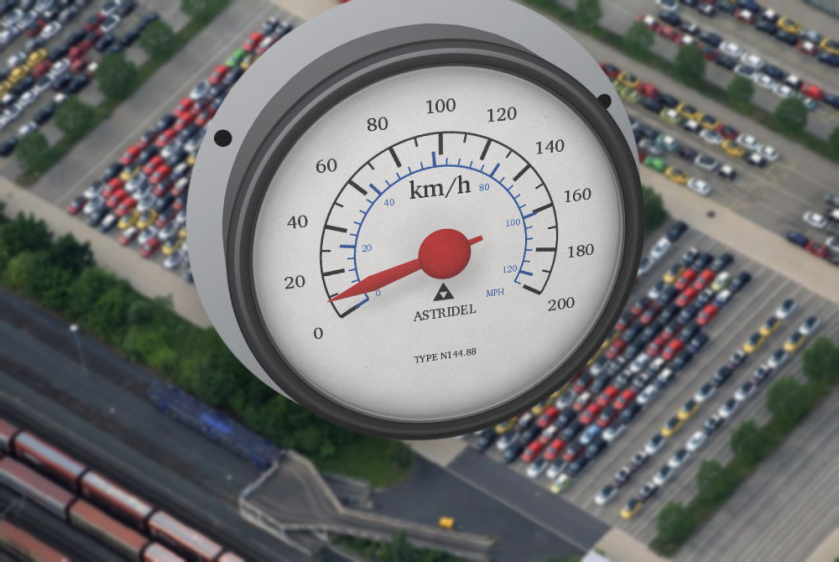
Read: 10 km/h
